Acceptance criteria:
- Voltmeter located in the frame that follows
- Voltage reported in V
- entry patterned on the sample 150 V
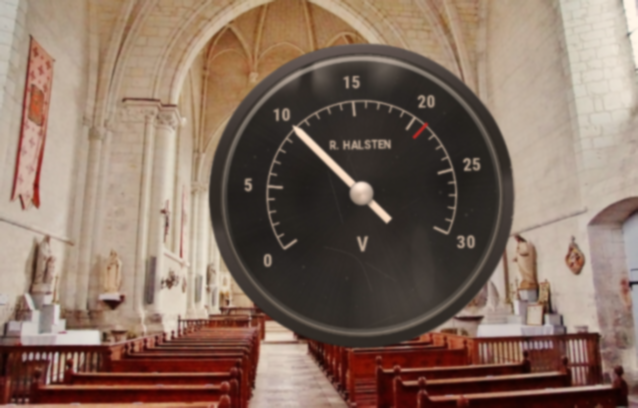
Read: 10 V
